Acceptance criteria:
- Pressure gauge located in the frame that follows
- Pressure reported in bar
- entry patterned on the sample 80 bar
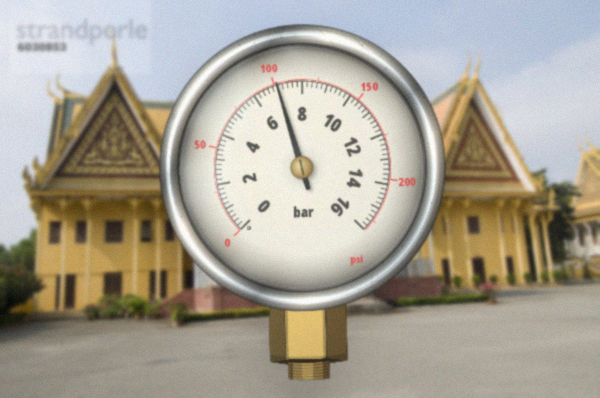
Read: 7 bar
